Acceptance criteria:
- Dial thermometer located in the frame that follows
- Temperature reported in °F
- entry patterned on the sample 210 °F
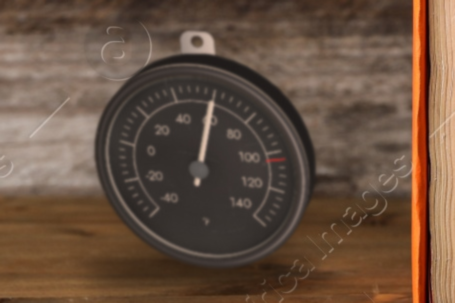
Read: 60 °F
